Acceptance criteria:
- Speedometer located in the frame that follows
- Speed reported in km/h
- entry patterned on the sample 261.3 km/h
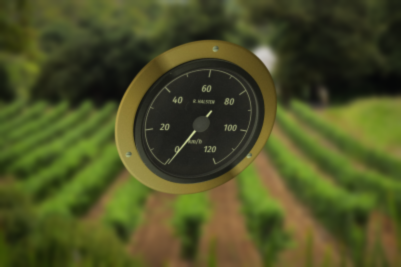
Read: 0 km/h
